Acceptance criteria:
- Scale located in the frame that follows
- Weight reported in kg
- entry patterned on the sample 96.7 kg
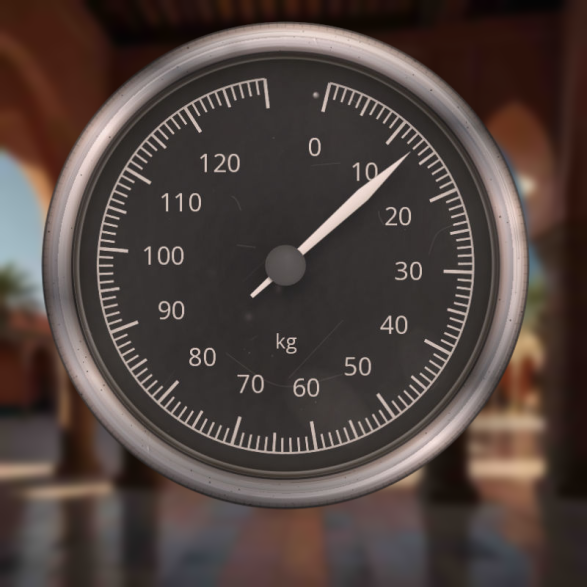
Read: 13 kg
